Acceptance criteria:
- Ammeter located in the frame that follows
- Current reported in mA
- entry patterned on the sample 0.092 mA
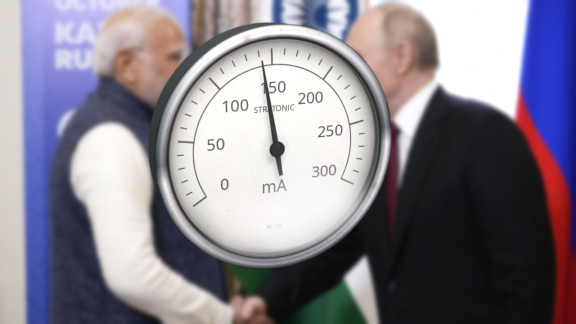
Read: 140 mA
